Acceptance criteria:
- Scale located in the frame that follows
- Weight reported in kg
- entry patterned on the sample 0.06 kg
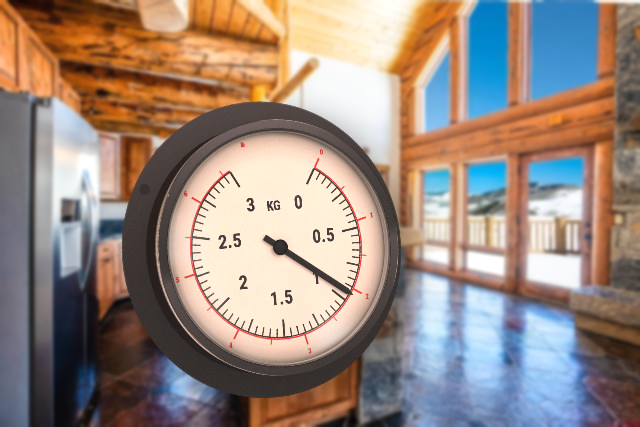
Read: 0.95 kg
